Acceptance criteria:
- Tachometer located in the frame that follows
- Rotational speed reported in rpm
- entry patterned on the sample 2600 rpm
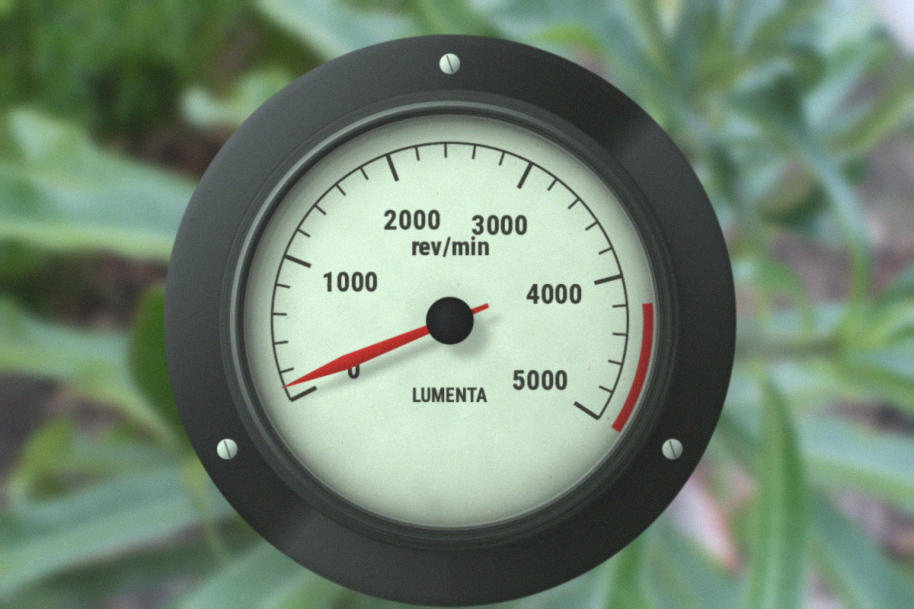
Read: 100 rpm
